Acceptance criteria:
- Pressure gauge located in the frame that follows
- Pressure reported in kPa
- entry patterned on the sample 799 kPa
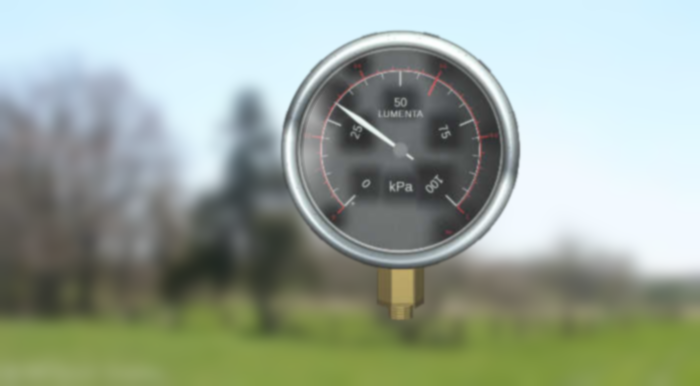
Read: 30 kPa
